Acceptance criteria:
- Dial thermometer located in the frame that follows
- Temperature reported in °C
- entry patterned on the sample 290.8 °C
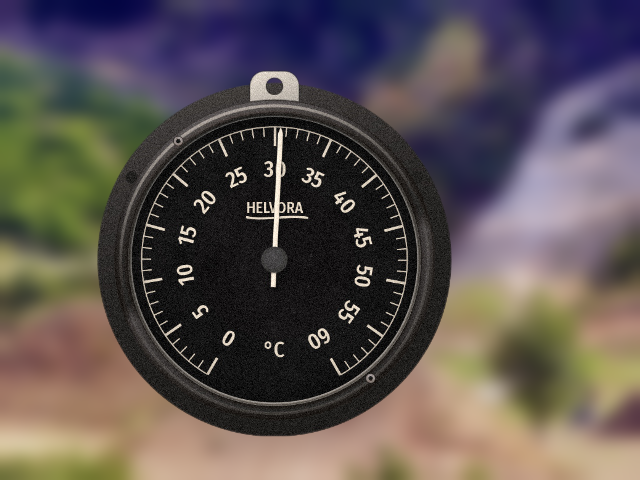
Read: 30.5 °C
